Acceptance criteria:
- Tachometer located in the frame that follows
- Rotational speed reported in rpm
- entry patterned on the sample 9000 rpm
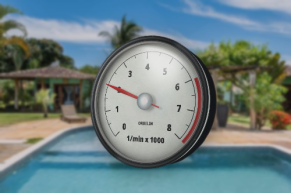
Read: 2000 rpm
